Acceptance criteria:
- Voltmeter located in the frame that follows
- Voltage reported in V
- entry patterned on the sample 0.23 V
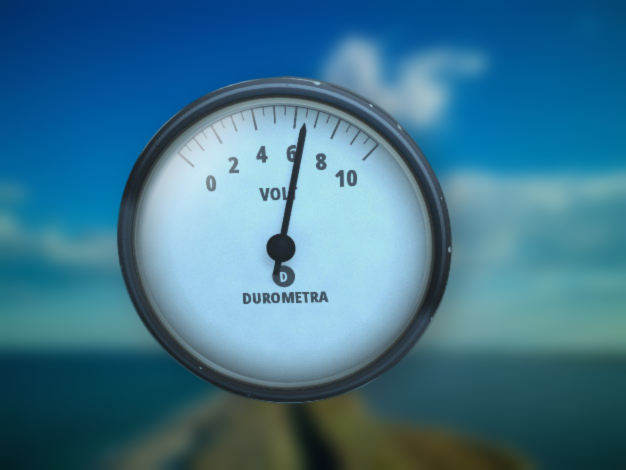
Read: 6.5 V
